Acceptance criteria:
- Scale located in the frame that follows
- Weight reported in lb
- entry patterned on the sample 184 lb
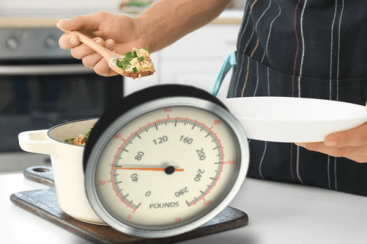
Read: 60 lb
